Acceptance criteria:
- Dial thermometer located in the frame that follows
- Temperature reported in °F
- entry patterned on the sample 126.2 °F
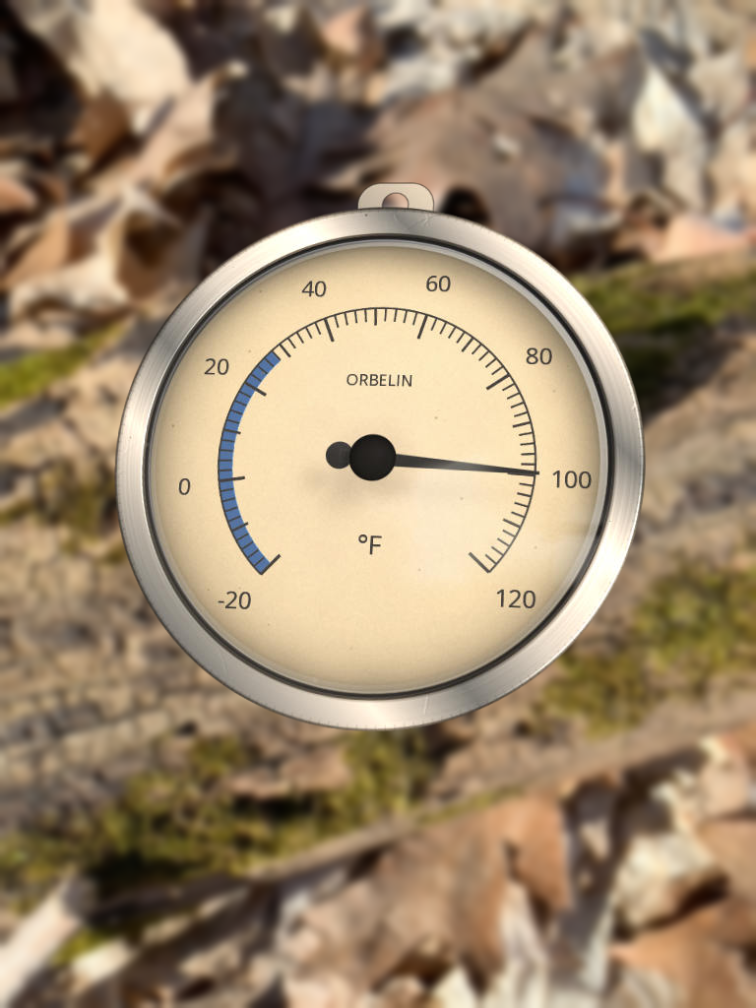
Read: 100 °F
